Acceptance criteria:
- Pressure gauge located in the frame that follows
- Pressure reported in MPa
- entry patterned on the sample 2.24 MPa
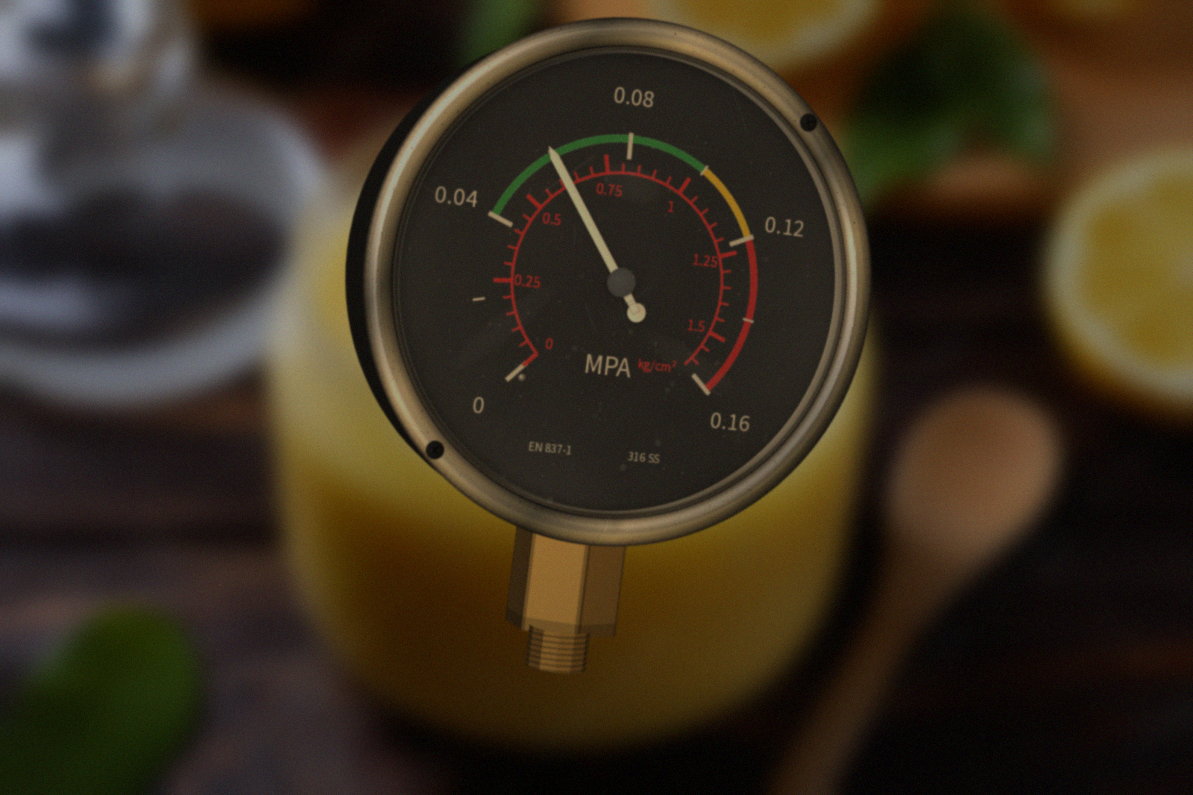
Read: 0.06 MPa
